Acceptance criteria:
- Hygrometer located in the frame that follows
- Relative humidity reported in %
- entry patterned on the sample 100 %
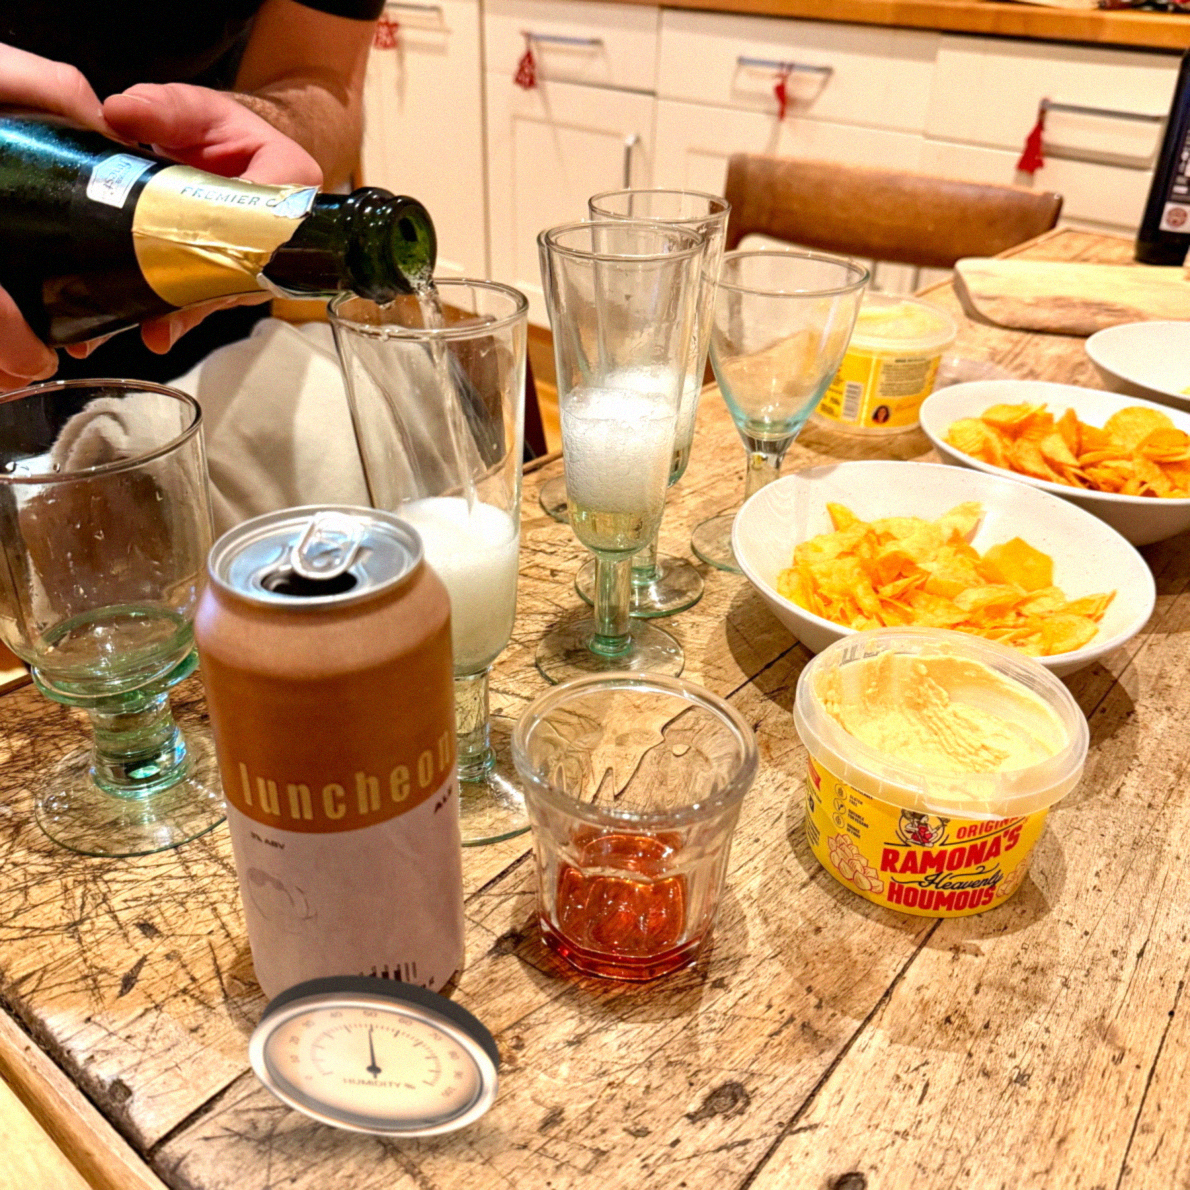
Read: 50 %
